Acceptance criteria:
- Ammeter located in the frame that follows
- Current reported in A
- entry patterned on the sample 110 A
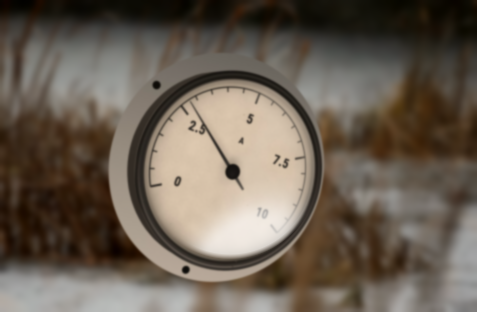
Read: 2.75 A
